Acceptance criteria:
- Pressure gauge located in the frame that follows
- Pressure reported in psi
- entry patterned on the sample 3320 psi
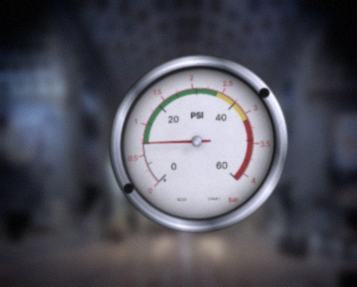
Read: 10 psi
